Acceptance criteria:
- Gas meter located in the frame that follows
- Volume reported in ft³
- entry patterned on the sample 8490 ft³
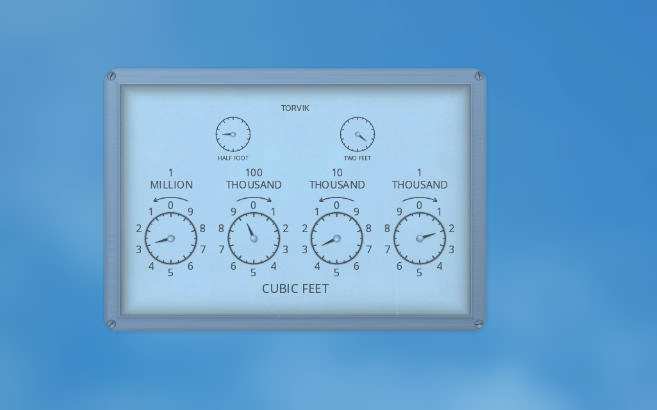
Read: 293200 ft³
